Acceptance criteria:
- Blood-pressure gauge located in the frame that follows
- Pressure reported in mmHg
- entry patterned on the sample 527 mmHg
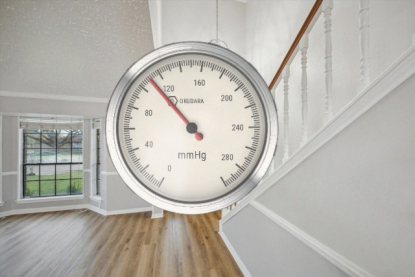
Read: 110 mmHg
